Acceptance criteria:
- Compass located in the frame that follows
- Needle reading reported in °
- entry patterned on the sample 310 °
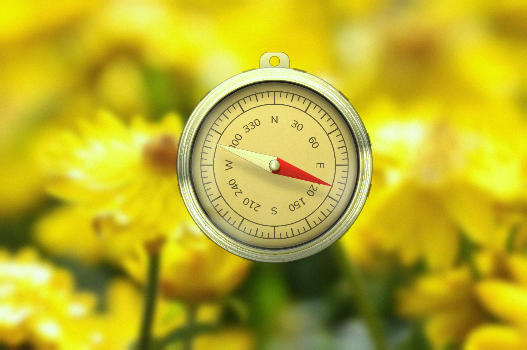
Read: 110 °
